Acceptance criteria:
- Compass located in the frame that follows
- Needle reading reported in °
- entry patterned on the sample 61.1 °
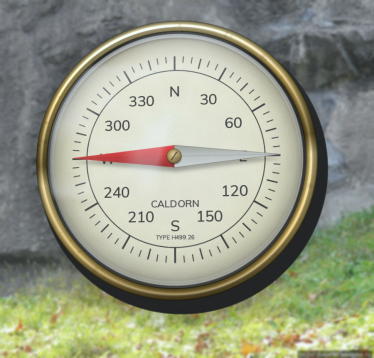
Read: 270 °
